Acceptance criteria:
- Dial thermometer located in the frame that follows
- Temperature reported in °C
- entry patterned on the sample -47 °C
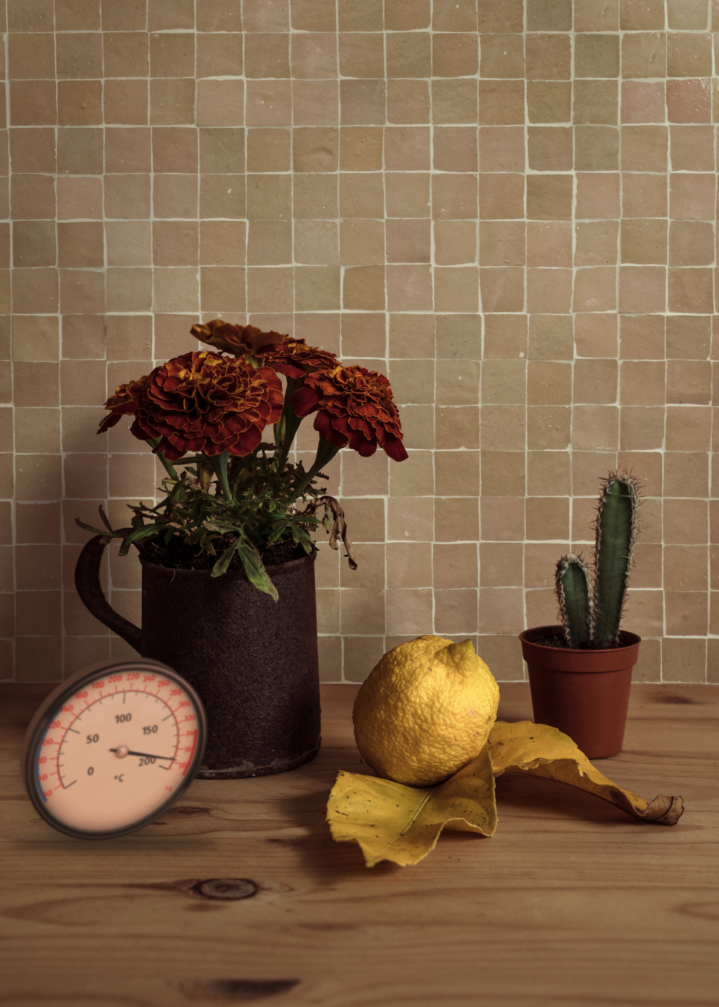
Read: 190 °C
